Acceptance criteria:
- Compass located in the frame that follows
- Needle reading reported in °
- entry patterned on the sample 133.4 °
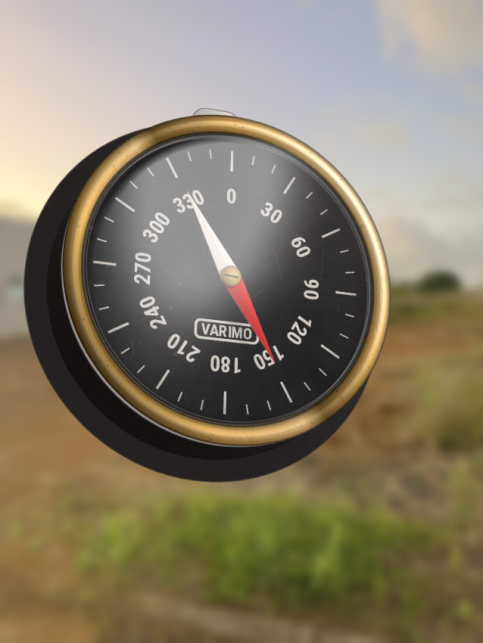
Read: 150 °
